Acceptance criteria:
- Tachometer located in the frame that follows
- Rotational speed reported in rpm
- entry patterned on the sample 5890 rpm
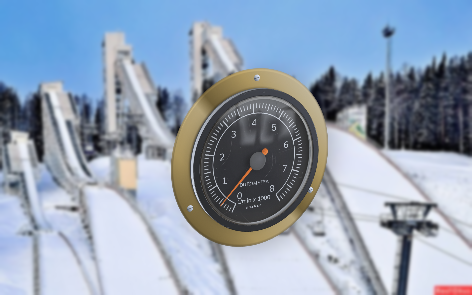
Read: 500 rpm
